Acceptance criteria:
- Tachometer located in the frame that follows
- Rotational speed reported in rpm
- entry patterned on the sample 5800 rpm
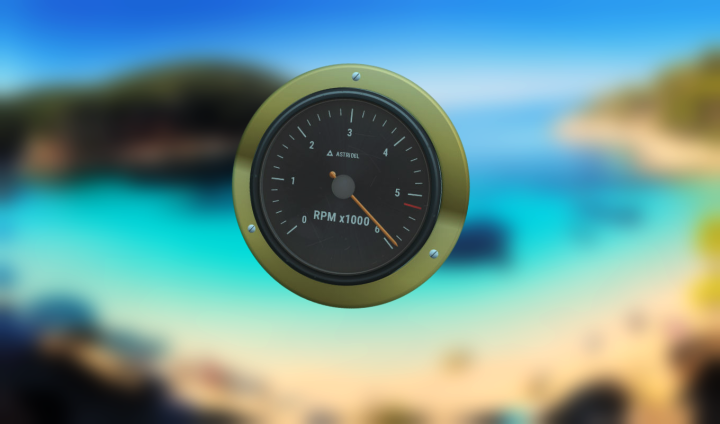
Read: 5900 rpm
